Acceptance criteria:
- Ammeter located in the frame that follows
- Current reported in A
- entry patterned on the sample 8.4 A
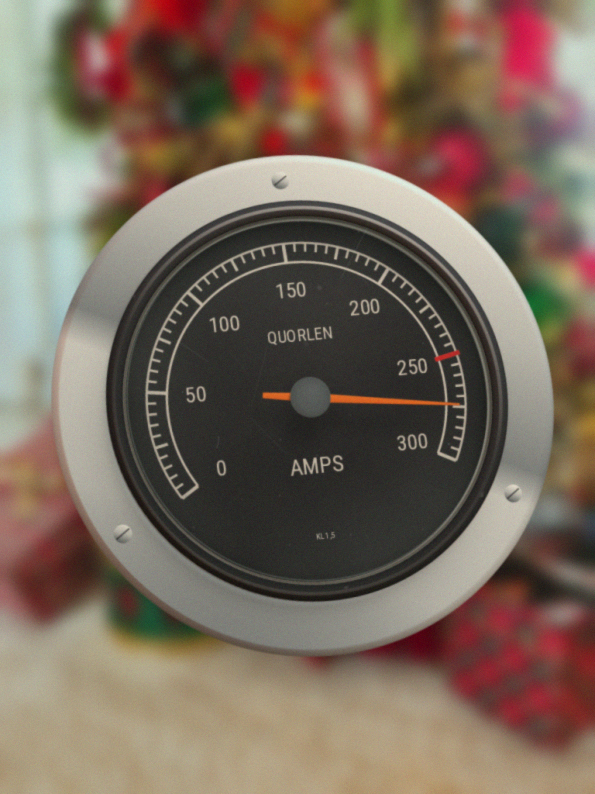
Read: 275 A
